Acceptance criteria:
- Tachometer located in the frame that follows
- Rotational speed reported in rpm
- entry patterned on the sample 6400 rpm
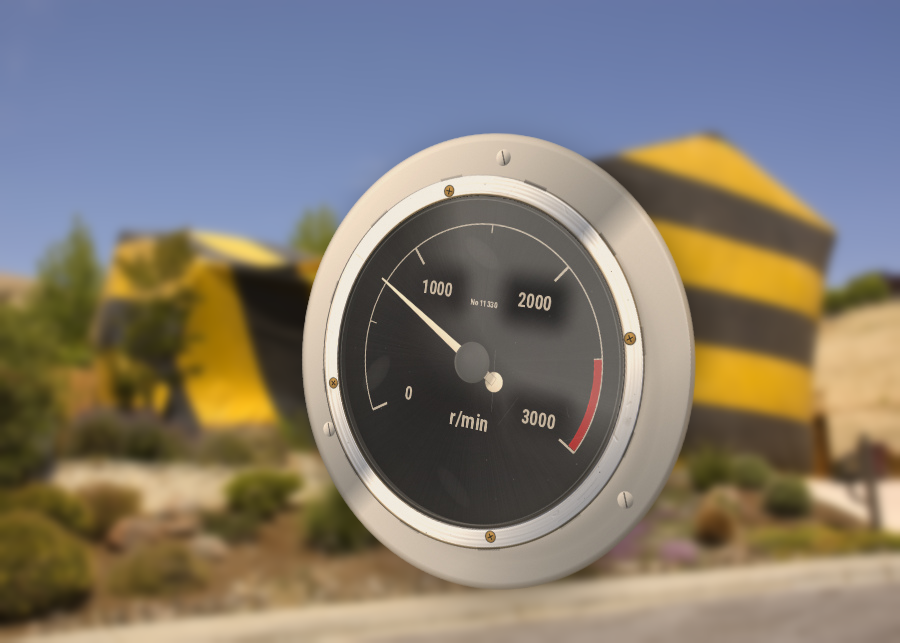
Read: 750 rpm
